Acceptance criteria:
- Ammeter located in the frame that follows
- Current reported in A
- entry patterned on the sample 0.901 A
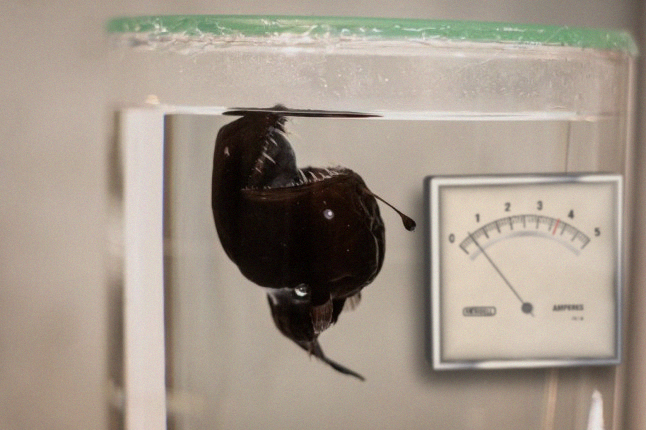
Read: 0.5 A
